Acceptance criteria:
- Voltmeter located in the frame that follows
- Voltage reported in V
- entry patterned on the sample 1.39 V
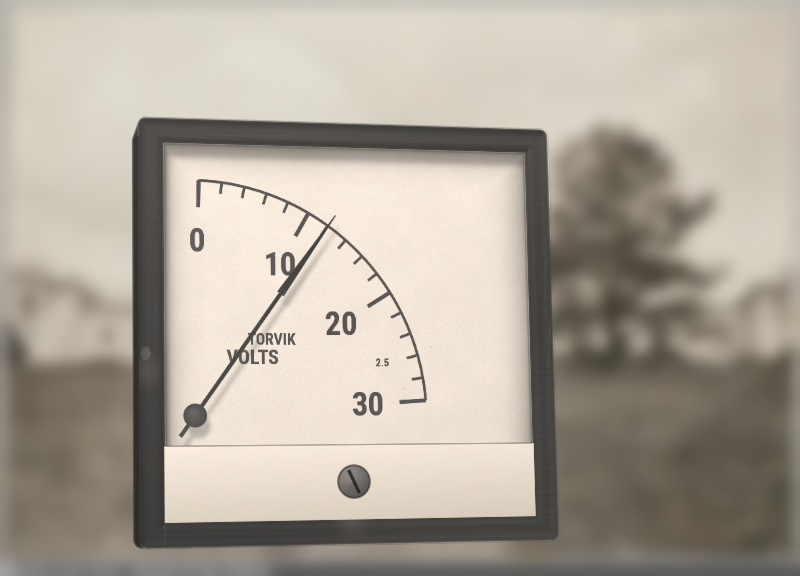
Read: 12 V
